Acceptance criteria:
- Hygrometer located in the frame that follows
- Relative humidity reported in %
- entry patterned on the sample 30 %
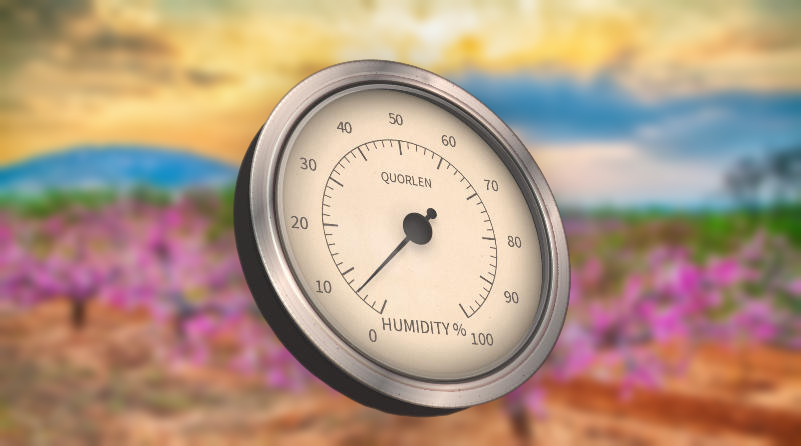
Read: 6 %
